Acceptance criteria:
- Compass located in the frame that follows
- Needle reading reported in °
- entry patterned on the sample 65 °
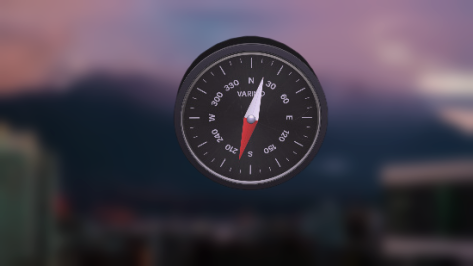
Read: 195 °
